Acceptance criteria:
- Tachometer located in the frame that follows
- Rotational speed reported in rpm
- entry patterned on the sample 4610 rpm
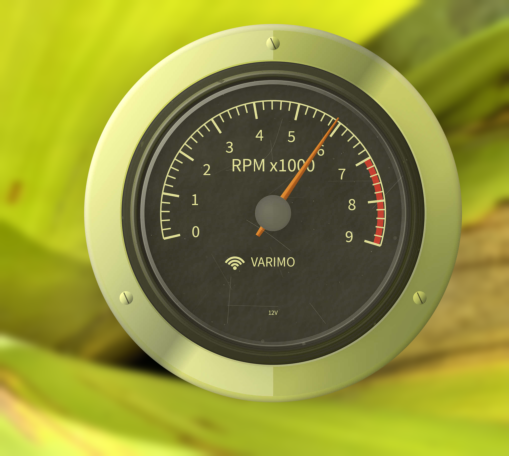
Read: 5900 rpm
